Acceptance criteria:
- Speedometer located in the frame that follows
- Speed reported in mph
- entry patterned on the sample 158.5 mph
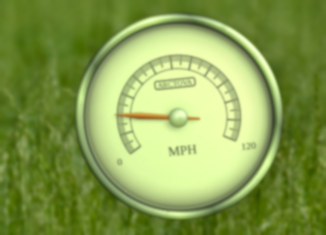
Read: 20 mph
